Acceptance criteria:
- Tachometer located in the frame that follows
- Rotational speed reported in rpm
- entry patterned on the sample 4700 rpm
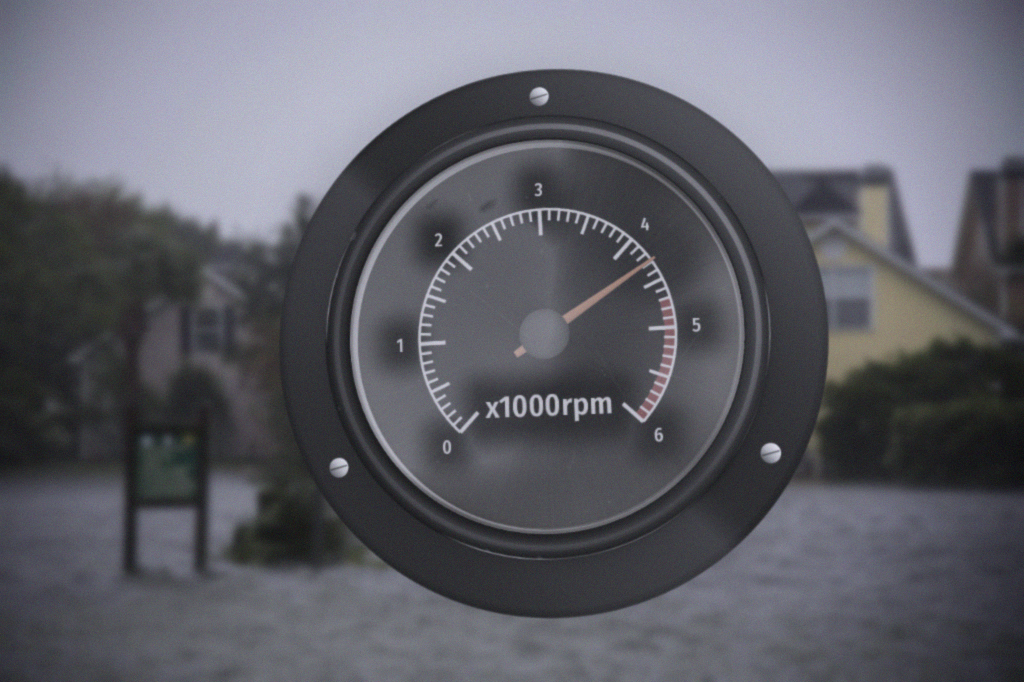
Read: 4300 rpm
